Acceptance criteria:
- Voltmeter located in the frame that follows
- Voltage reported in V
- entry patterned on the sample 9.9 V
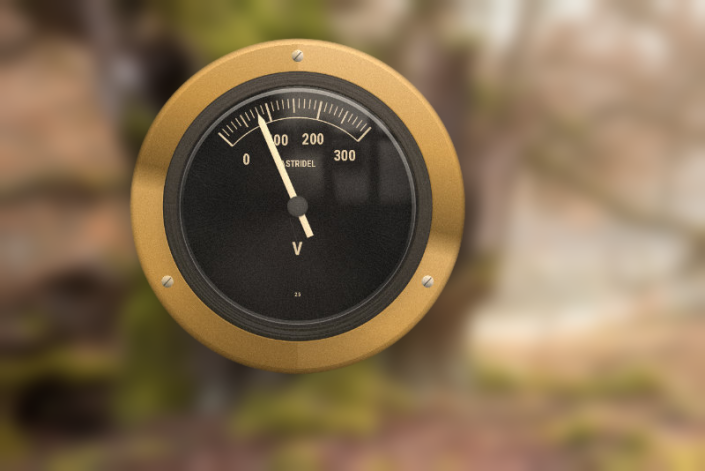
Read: 80 V
